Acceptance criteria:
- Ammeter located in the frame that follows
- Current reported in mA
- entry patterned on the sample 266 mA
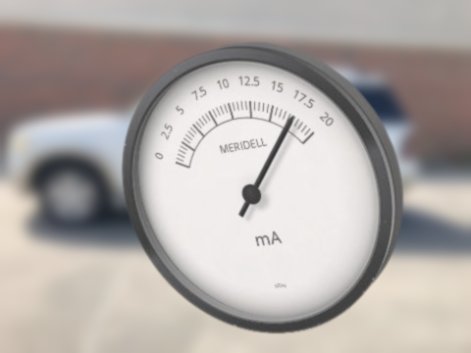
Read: 17.5 mA
